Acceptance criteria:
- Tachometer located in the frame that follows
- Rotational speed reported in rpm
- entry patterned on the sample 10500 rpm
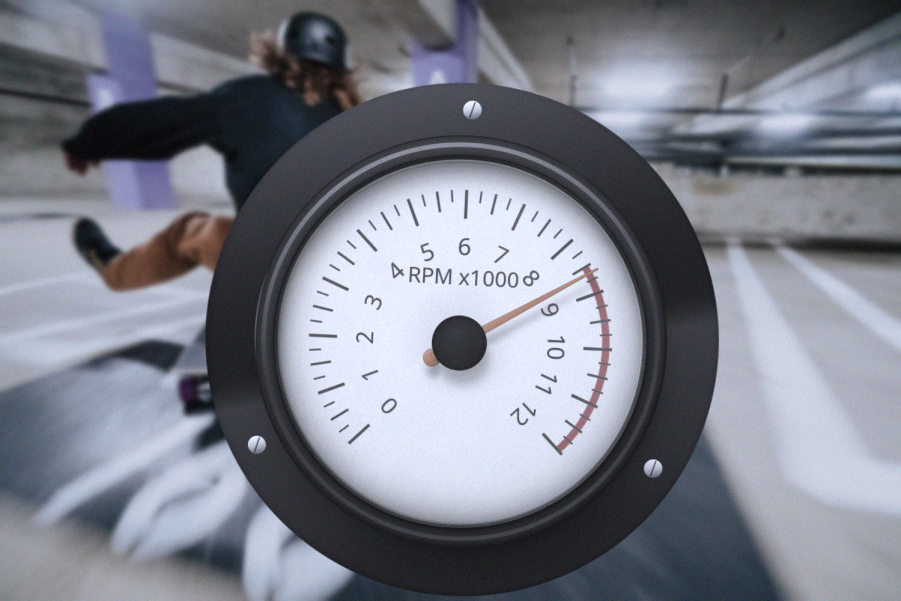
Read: 8625 rpm
